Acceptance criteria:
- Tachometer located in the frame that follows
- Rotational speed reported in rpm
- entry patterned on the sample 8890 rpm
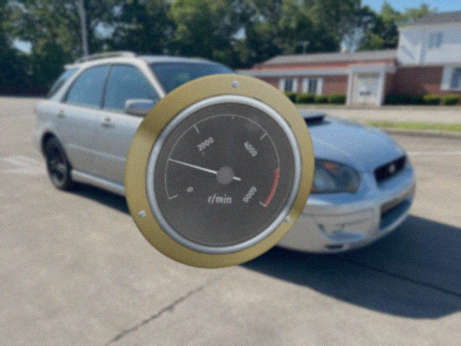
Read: 1000 rpm
